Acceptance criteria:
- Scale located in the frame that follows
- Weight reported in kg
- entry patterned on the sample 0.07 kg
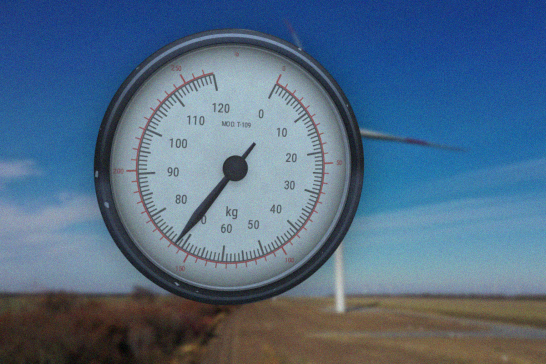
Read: 72 kg
